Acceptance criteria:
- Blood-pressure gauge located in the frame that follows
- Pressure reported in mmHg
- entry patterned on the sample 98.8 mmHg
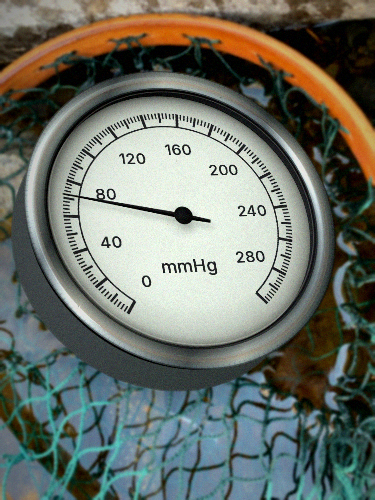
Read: 70 mmHg
